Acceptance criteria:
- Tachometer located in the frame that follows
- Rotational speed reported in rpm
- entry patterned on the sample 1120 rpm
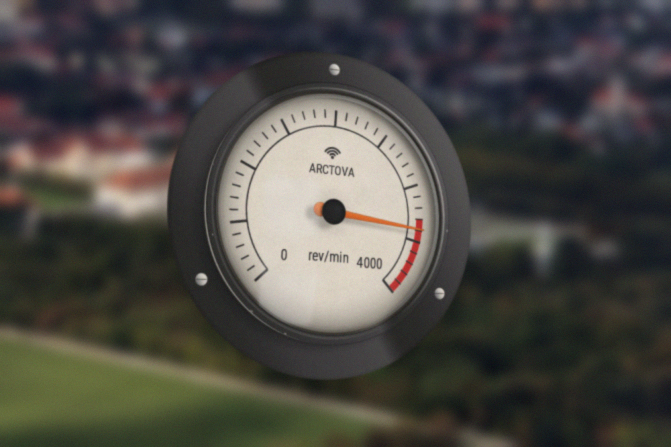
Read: 3400 rpm
